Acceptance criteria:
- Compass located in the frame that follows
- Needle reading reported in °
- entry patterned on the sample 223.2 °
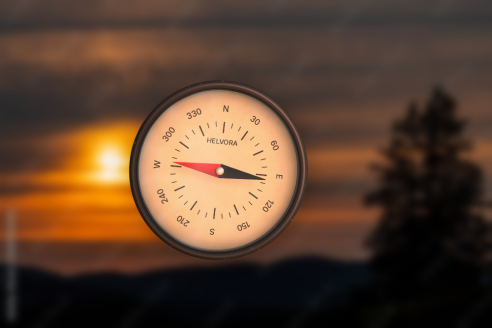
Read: 275 °
